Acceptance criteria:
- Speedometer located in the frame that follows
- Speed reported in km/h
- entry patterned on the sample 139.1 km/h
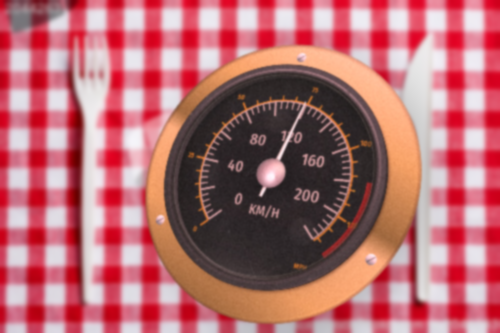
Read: 120 km/h
